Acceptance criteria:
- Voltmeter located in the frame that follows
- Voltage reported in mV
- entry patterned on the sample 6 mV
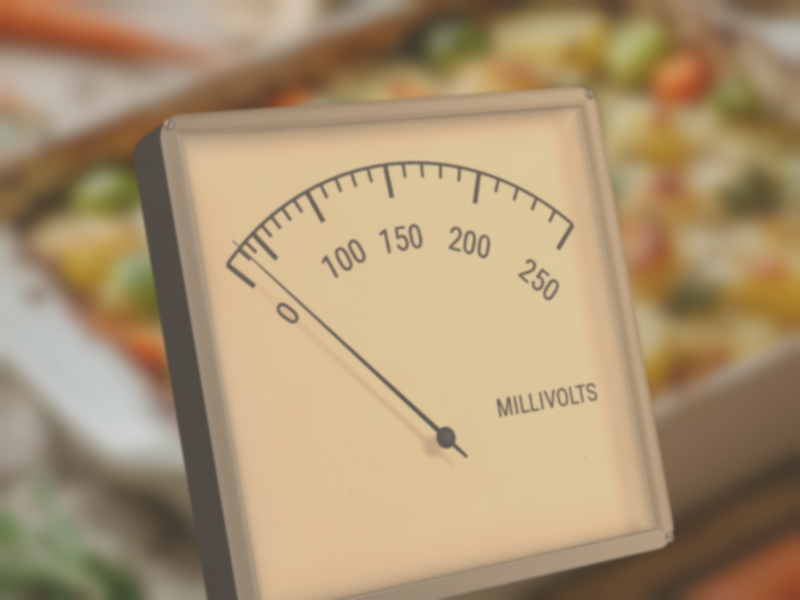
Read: 30 mV
